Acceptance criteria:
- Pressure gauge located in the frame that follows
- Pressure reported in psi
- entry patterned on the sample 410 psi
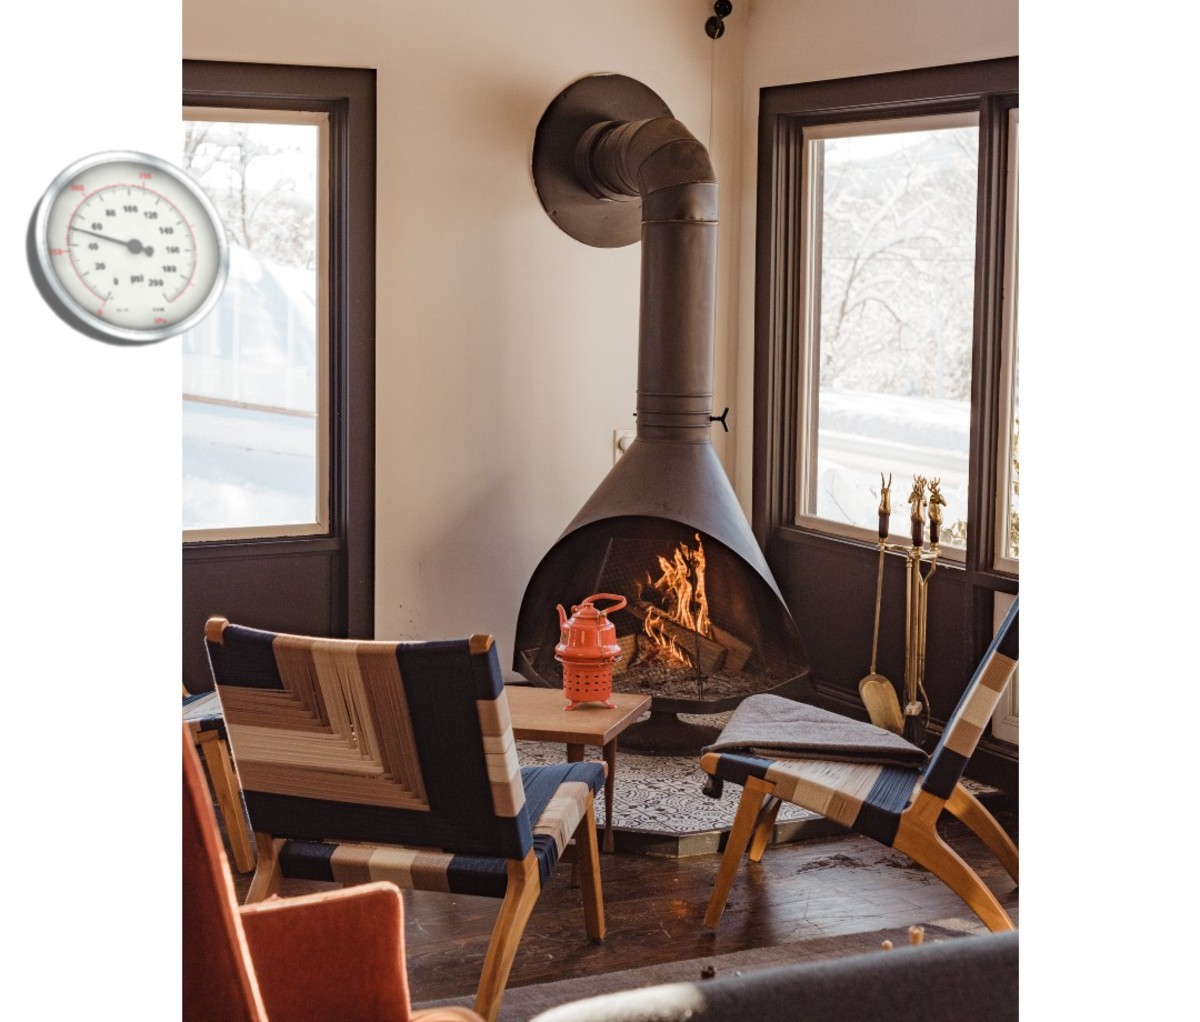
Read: 50 psi
